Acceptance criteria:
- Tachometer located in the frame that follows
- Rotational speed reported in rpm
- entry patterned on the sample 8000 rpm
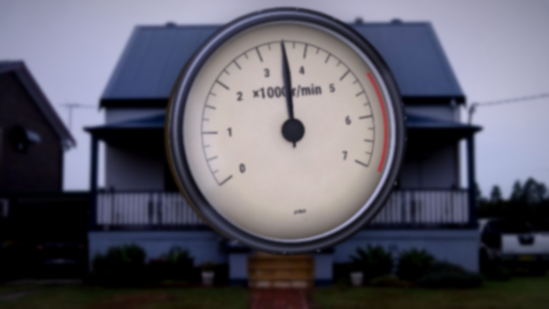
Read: 3500 rpm
